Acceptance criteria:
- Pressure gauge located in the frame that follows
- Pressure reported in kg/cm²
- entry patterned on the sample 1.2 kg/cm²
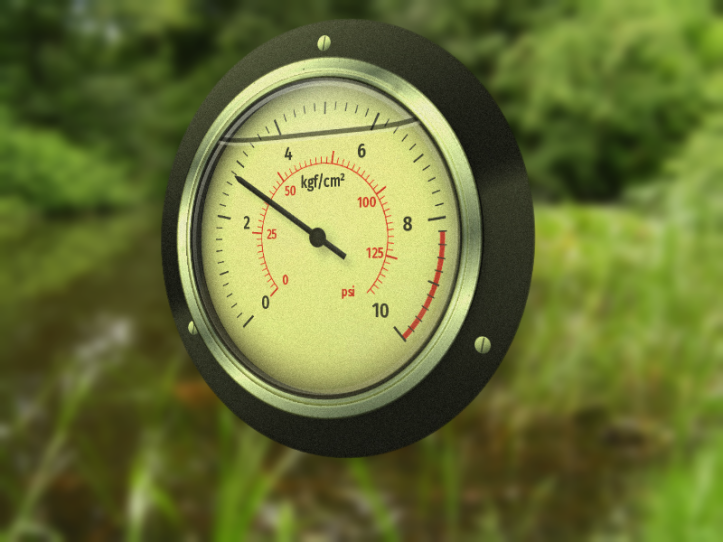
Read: 2.8 kg/cm²
